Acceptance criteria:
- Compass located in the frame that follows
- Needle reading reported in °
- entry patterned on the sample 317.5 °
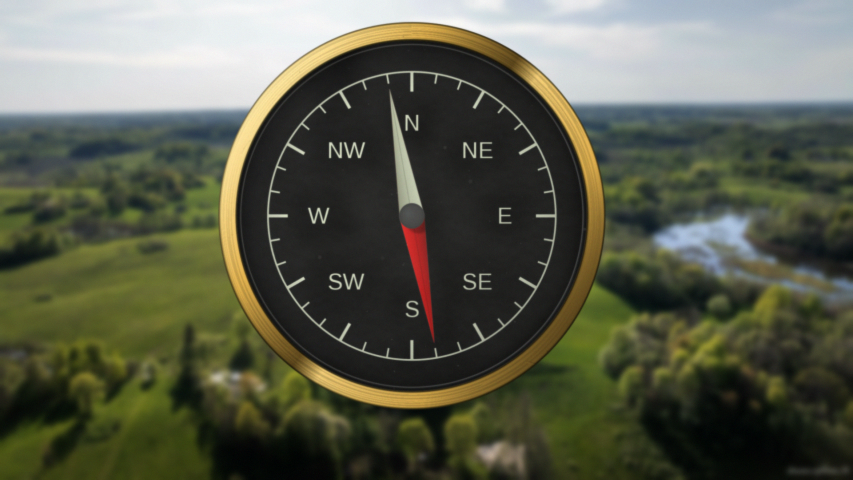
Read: 170 °
